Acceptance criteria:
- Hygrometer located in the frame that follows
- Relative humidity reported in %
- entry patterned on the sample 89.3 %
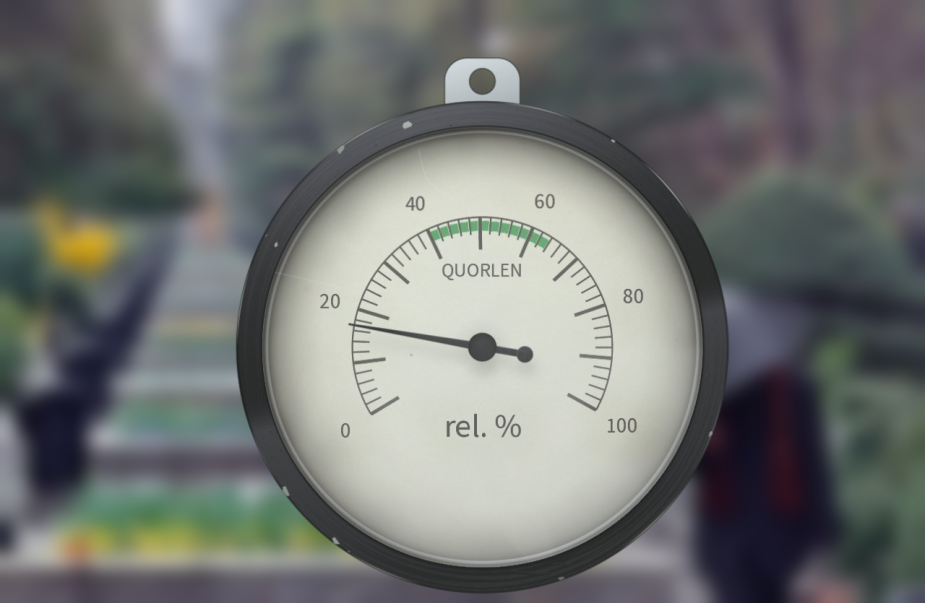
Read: 17 %
